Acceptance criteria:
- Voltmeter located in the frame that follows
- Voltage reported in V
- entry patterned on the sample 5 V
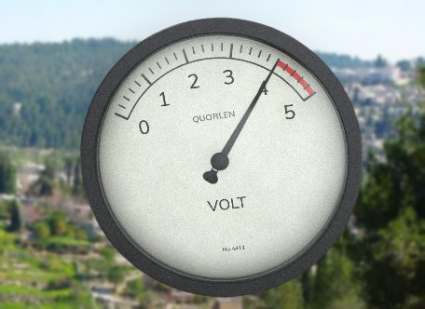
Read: 4 V
